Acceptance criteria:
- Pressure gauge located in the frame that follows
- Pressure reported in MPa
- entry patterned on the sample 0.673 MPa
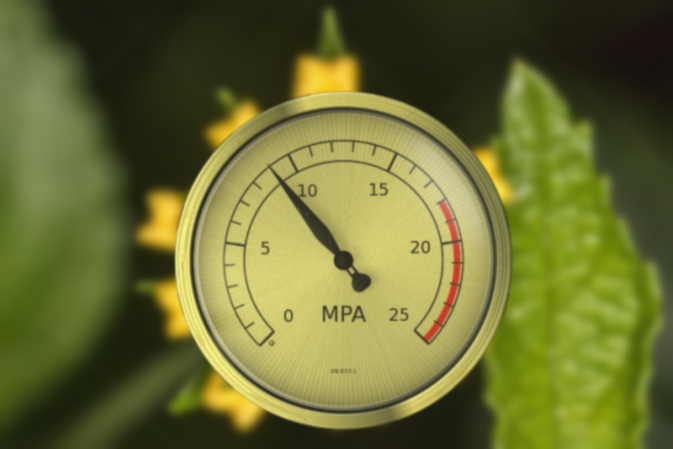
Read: 9 MPa
